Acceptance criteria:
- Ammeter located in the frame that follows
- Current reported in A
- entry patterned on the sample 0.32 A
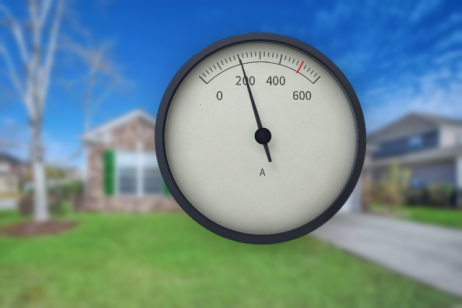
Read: 200 A
